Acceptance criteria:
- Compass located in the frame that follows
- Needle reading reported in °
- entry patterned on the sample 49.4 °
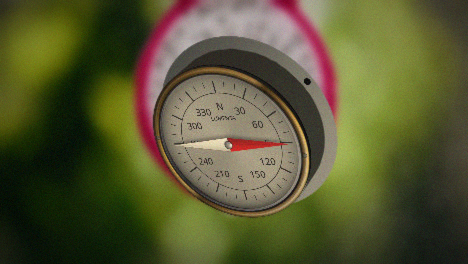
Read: 90 °
